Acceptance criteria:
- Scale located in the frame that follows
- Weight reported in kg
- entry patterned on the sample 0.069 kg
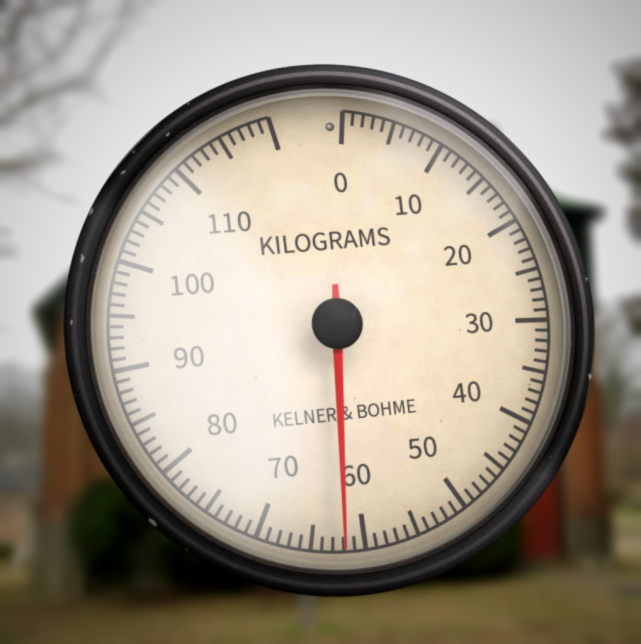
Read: 62 kg
